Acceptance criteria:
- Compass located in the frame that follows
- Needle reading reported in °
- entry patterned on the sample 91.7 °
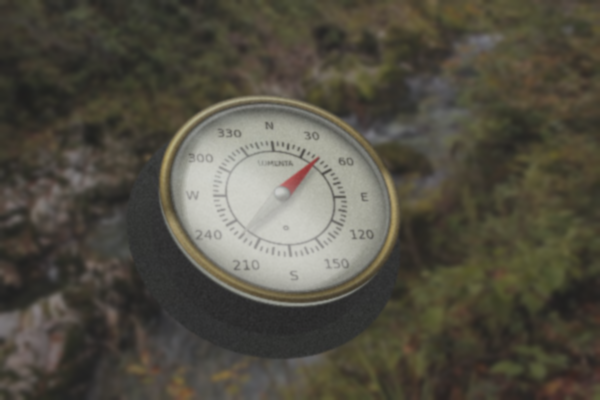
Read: 45 °
